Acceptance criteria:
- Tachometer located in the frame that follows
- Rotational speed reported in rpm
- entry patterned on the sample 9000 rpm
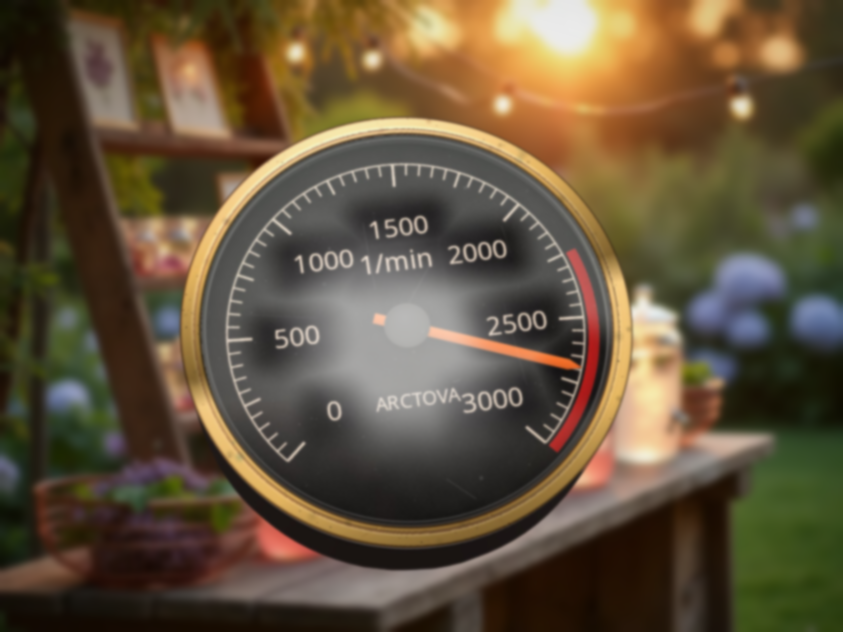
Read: 2700 rpm
